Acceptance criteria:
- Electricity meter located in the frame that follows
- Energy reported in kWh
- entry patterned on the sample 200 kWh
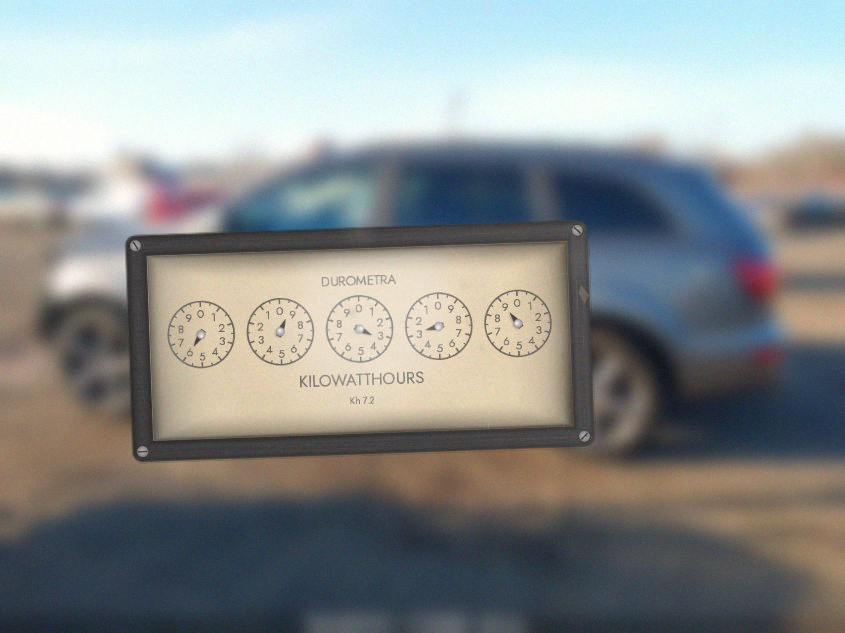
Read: 59329 kWh
